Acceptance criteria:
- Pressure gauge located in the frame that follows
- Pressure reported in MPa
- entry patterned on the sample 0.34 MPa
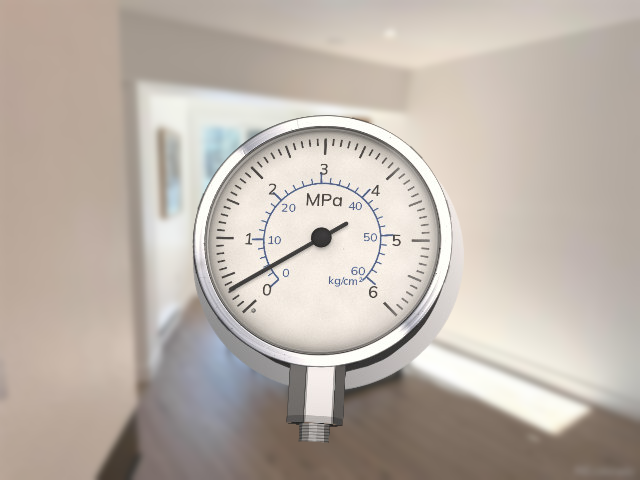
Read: 0.3 MPa
